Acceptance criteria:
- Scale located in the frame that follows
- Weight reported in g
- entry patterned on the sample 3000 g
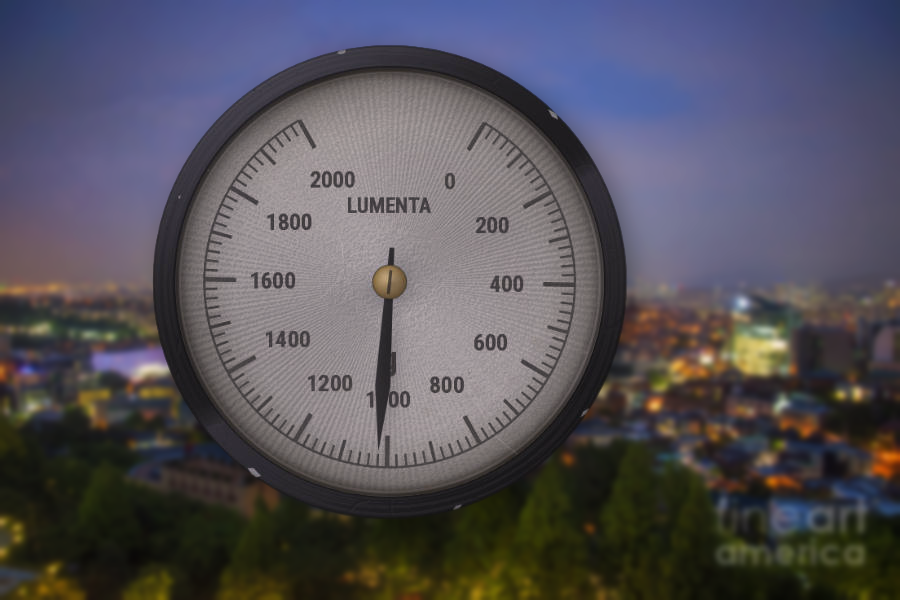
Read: 1020 g
